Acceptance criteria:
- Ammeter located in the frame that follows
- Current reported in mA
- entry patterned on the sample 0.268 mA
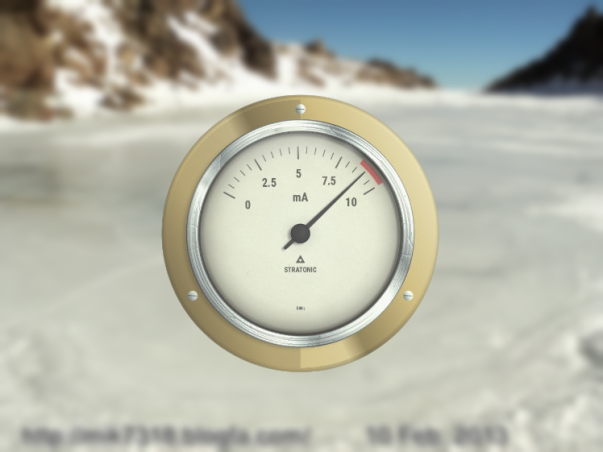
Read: 9 mA
